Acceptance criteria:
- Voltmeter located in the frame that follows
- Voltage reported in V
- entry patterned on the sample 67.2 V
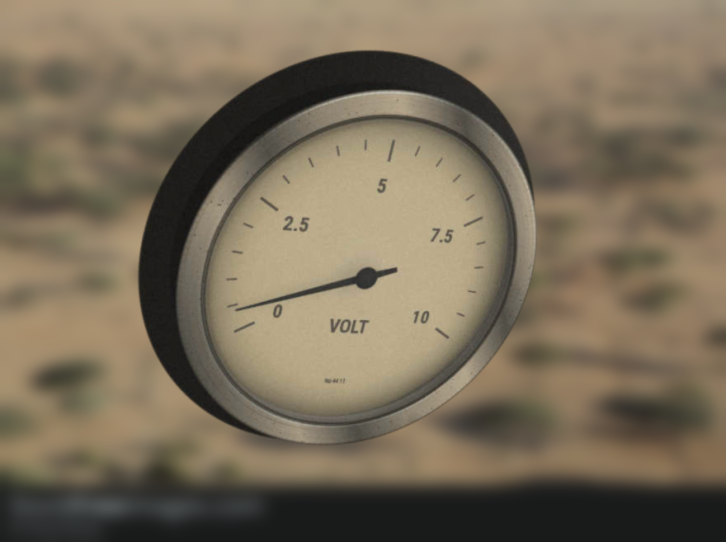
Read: 0.5 V
